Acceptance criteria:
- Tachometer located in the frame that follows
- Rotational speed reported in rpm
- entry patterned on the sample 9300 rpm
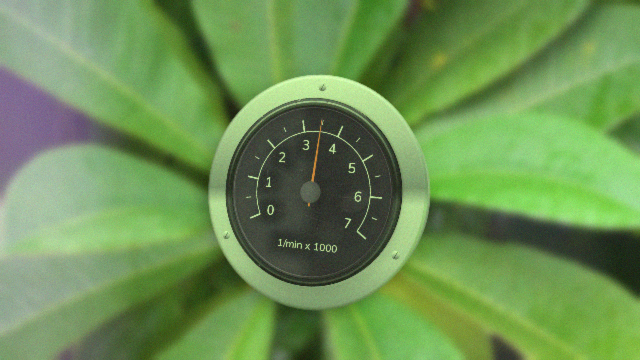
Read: 3500 rpm
